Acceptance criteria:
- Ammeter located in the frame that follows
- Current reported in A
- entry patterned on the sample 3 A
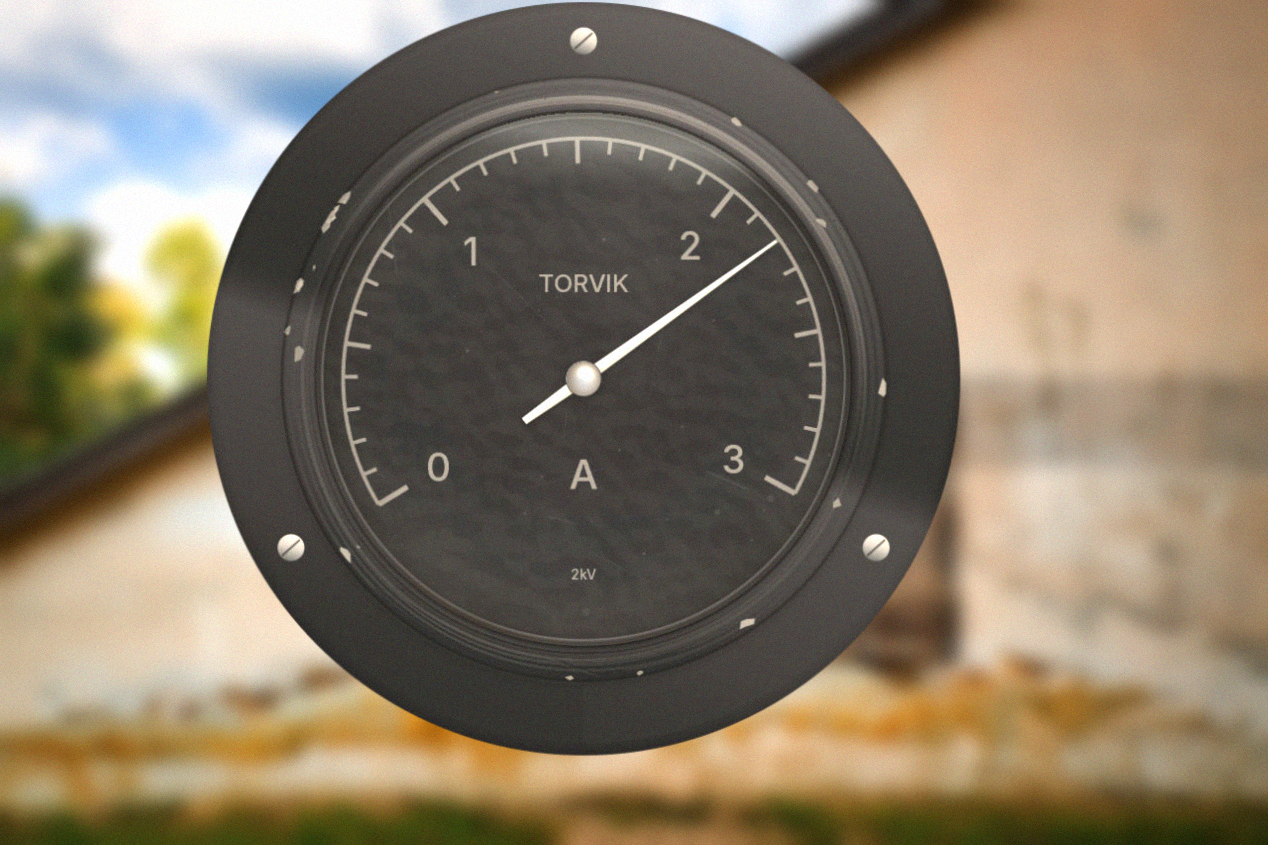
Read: 2.2 A
